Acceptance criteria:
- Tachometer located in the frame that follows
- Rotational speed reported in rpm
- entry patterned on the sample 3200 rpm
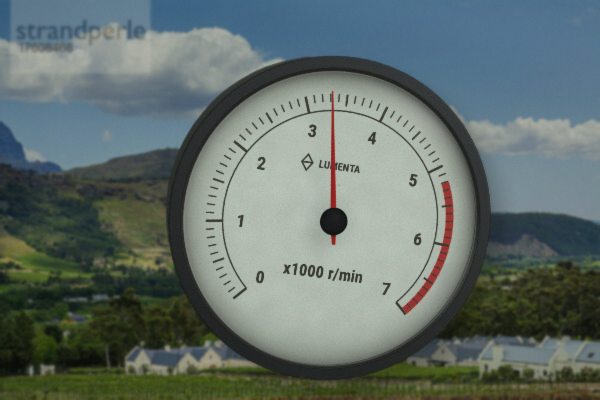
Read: 3300 rpm
